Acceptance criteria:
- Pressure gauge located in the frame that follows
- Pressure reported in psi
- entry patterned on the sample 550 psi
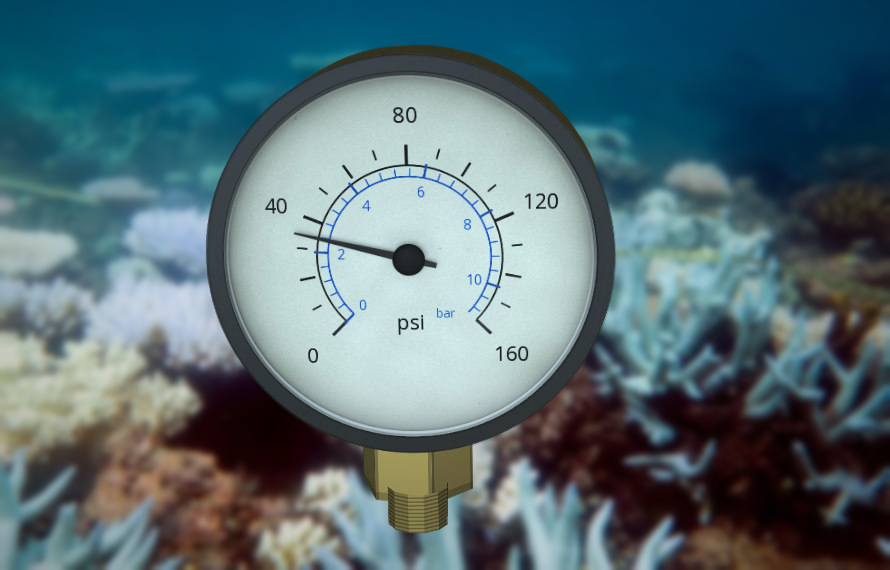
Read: 35 psi
